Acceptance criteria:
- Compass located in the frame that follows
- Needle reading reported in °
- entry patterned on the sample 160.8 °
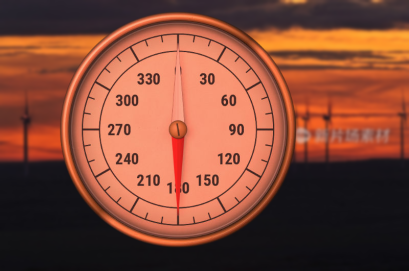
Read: 180 °
